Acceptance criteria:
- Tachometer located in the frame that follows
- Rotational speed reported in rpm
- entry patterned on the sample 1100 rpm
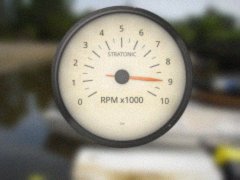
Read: 9000 rpm
